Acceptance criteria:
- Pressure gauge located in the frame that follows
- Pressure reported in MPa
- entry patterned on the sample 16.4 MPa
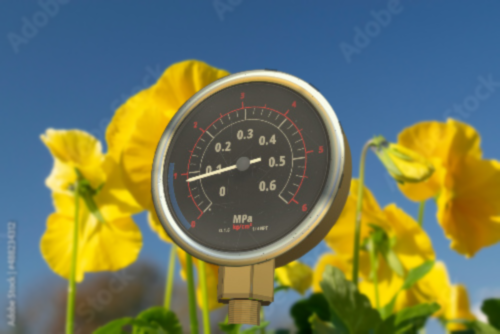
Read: 0.08 MPa
